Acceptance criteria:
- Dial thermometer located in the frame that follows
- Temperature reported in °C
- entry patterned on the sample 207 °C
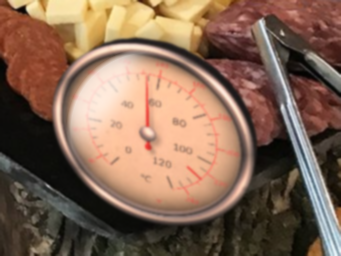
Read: 56 °C
